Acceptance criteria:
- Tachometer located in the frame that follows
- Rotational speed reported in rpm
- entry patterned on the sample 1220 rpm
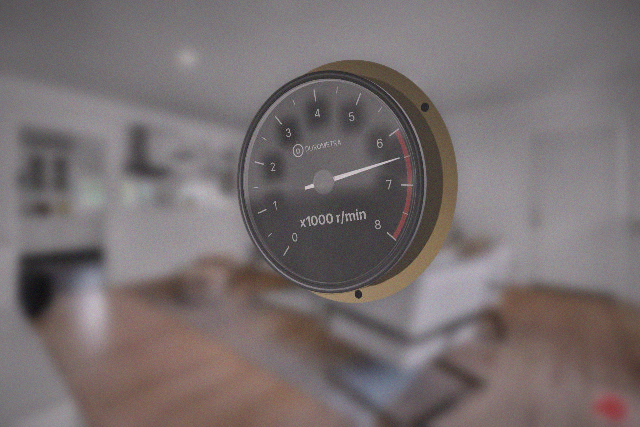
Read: 6500 rpm
